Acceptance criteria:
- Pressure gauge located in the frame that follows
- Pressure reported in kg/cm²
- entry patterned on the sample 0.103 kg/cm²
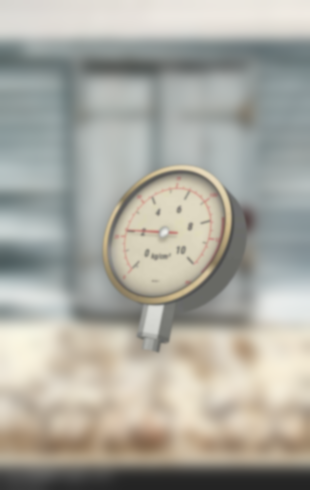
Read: 2 kg/cm²
